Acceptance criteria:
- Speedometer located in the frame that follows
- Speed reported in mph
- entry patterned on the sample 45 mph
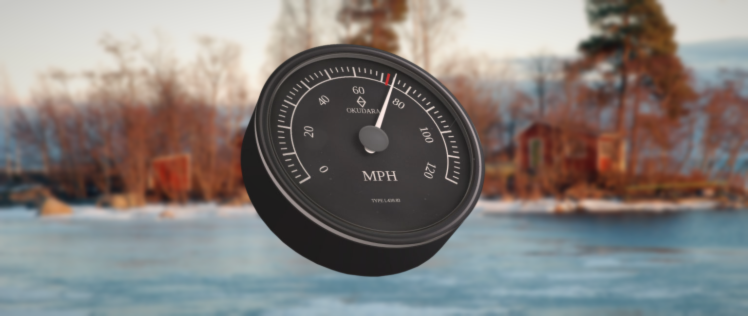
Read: 74 mph
